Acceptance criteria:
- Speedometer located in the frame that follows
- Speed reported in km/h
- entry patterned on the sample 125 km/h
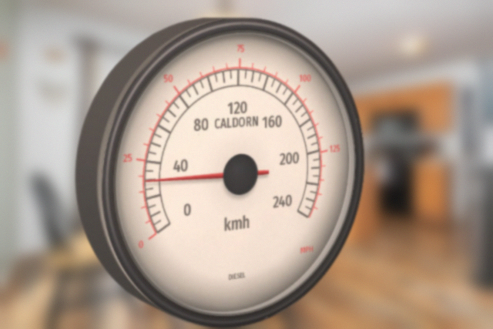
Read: 30 km/h
